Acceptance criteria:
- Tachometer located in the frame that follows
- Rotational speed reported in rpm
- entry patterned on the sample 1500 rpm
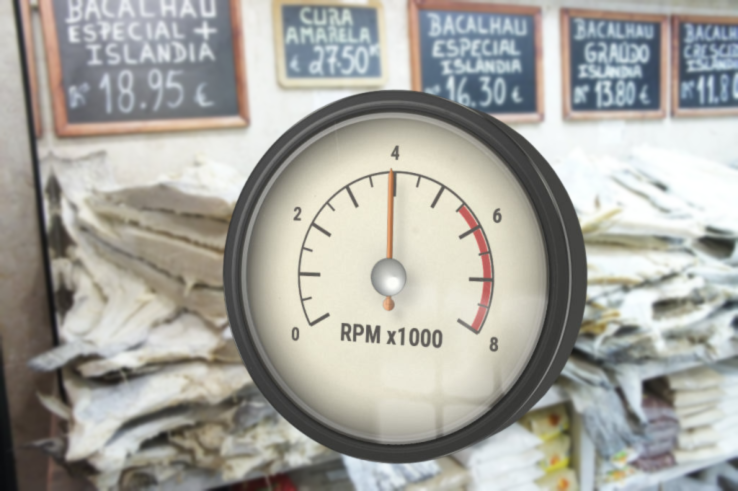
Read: 4000 rpm
